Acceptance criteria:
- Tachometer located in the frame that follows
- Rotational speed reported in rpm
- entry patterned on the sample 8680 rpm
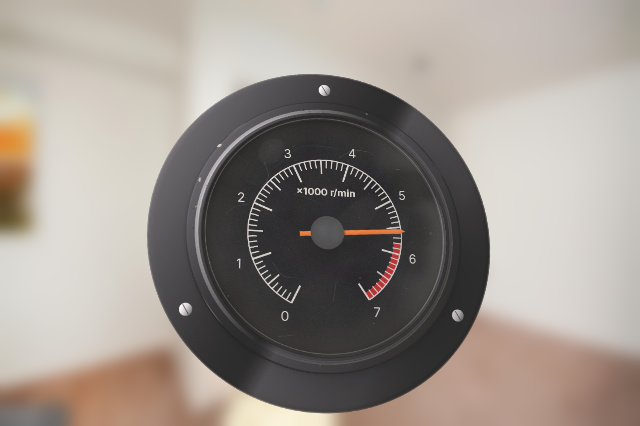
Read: 5600 rpm
